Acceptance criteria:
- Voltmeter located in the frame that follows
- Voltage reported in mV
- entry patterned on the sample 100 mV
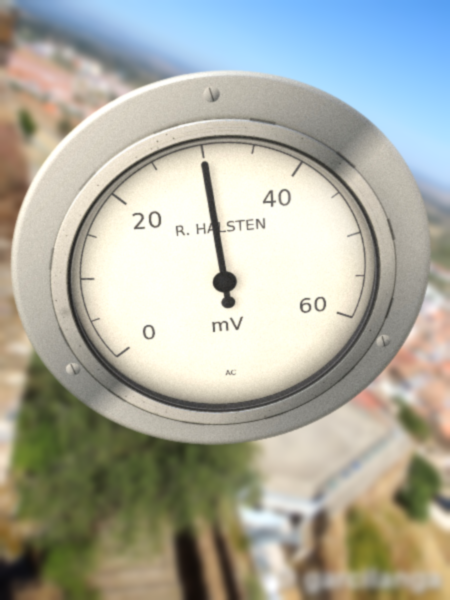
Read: 30 mV
